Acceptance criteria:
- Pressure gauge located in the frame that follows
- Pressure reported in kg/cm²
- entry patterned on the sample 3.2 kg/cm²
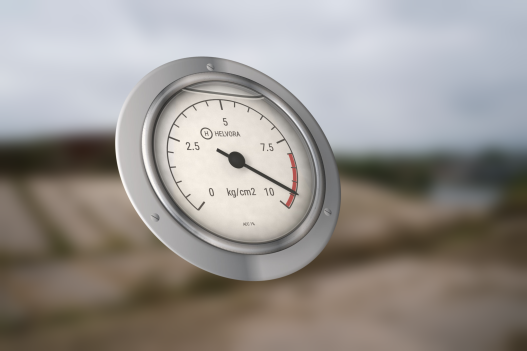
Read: 9.5 kg/cm²
